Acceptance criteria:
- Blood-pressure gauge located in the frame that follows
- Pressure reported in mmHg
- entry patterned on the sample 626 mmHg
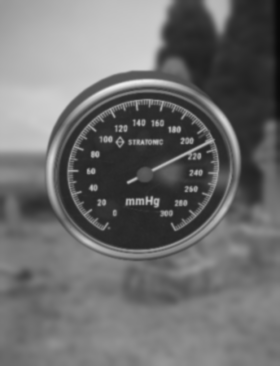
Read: 210 mmHg
